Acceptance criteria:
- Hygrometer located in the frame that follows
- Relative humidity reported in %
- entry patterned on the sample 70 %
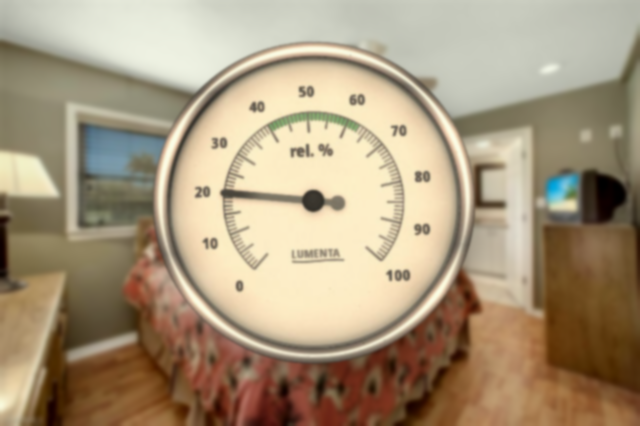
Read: 20 %
